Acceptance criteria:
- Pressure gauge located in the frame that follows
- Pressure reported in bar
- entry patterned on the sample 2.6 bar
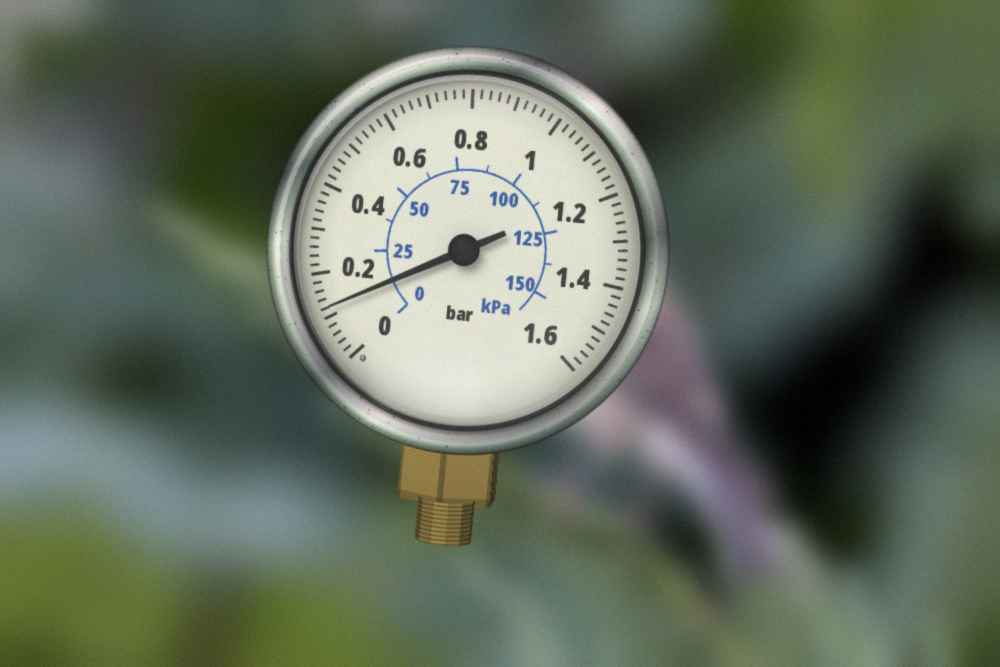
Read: 0.12 bar
